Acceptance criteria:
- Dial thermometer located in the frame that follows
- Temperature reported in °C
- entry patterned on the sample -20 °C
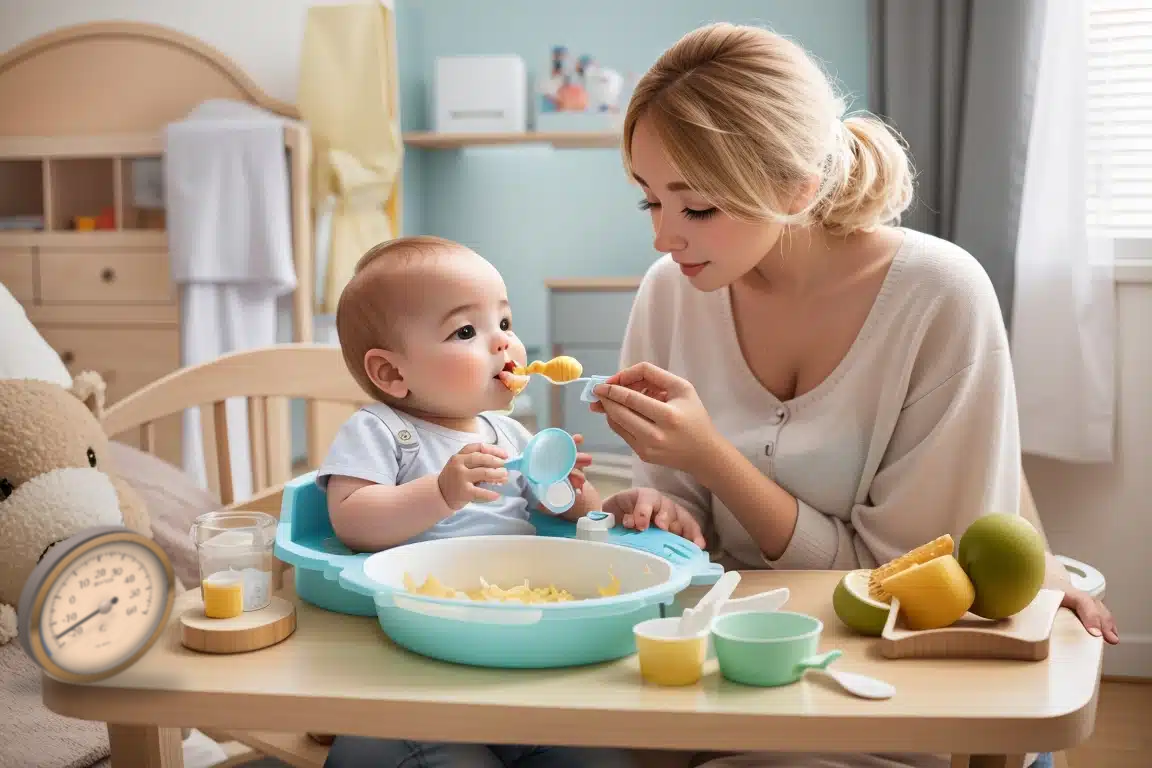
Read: -15 °C
